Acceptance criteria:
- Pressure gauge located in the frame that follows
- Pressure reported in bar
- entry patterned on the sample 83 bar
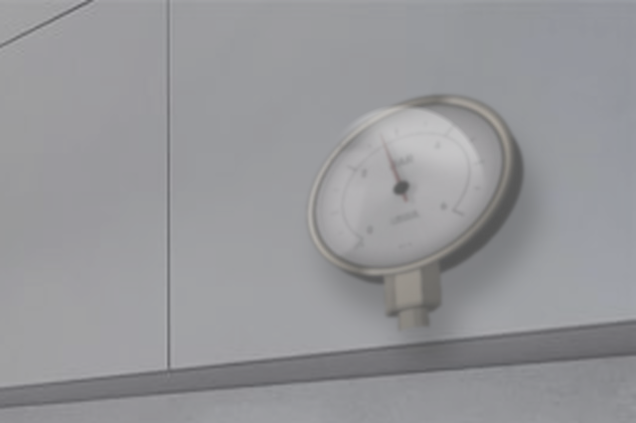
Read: 2.75 bar
